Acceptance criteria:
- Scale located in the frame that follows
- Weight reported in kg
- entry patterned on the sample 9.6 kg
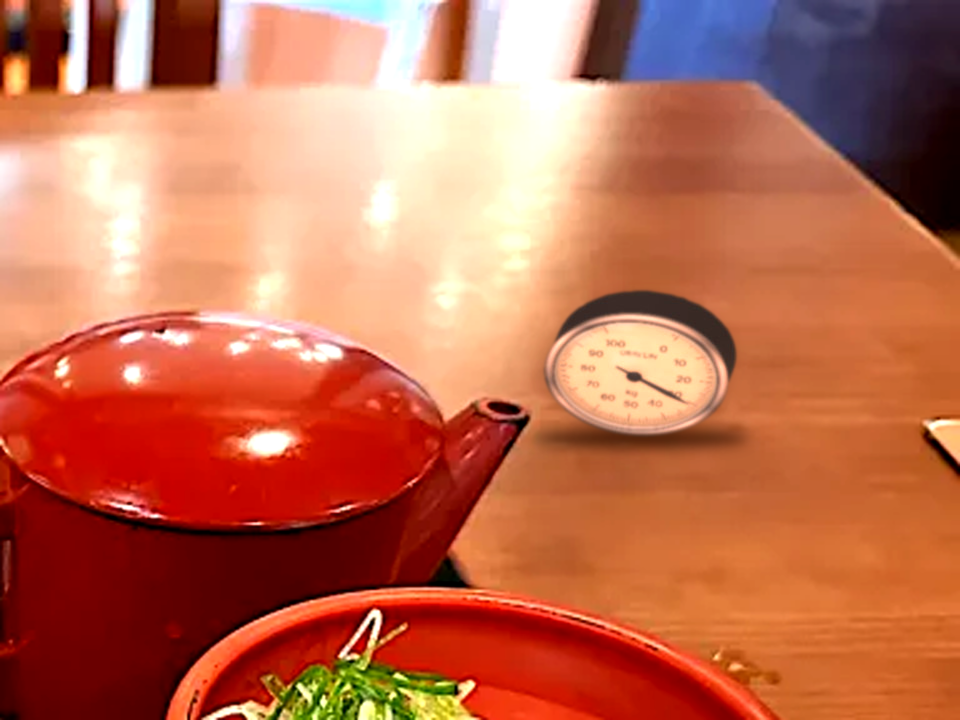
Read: 30 kg
